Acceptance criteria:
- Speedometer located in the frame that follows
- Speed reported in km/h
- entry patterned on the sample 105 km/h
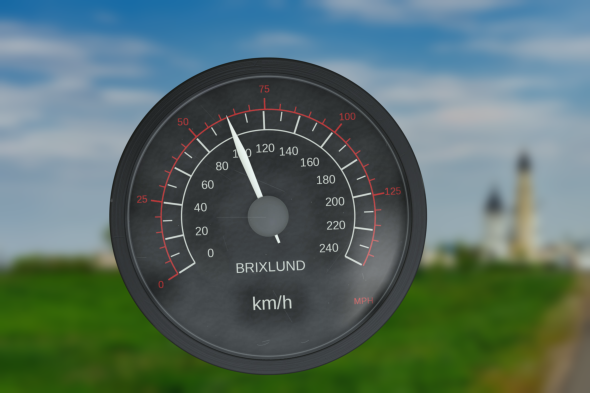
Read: 100 km/h
